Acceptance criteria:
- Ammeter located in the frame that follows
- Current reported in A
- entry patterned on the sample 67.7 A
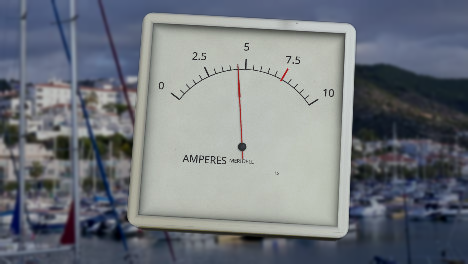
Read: 4.5 A
